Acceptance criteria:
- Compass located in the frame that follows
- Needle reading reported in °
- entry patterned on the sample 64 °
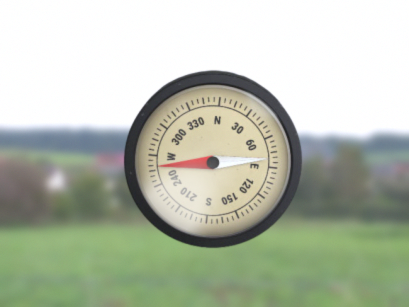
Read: 260 °
